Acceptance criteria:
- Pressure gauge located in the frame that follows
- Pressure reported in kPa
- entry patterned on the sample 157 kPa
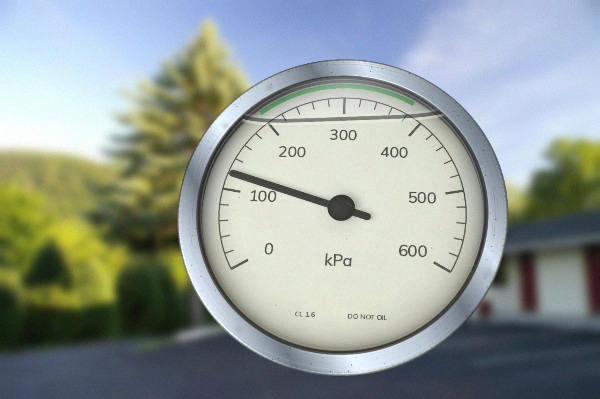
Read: 120 kPa
